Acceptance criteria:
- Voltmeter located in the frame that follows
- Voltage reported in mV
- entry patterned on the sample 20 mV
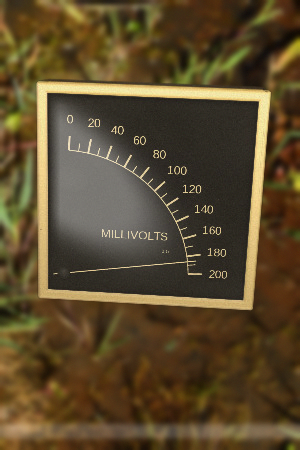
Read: 185 mV
